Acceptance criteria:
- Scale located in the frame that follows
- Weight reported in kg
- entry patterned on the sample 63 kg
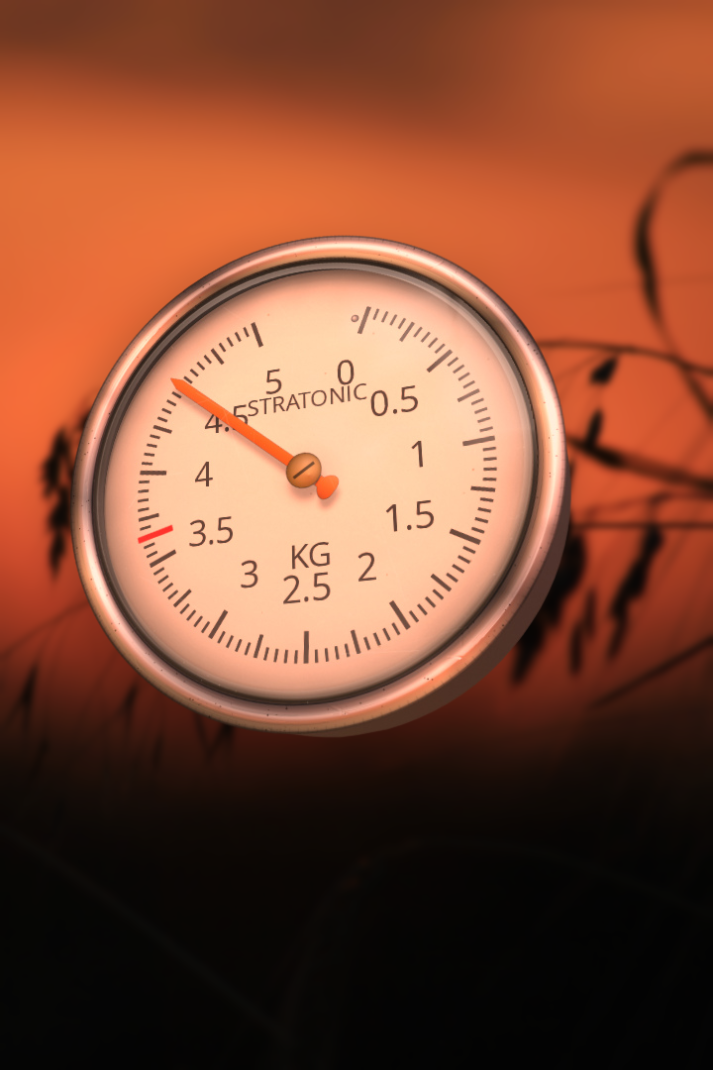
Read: 4.5 kg
